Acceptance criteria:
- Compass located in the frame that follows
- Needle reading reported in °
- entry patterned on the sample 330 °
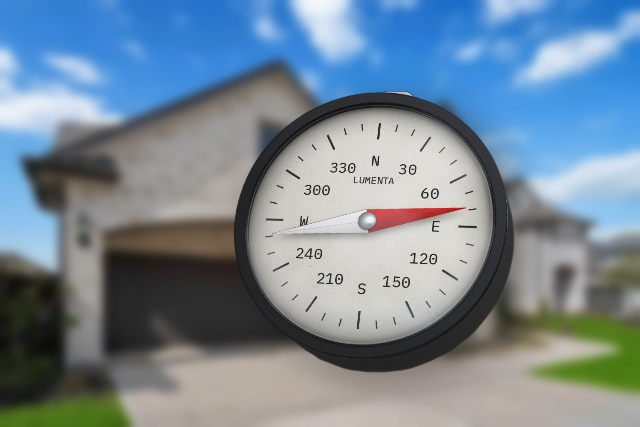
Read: 80 °
